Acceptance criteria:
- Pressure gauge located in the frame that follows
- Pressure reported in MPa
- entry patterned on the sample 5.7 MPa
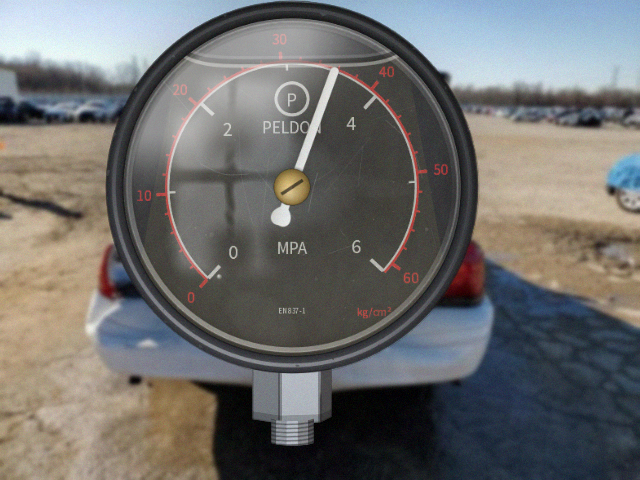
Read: 3.5 MPa
